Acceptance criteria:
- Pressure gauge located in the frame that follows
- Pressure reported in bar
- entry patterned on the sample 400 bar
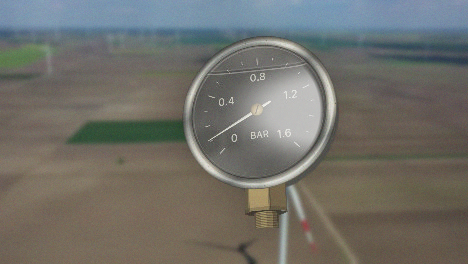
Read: 0.1 bar
